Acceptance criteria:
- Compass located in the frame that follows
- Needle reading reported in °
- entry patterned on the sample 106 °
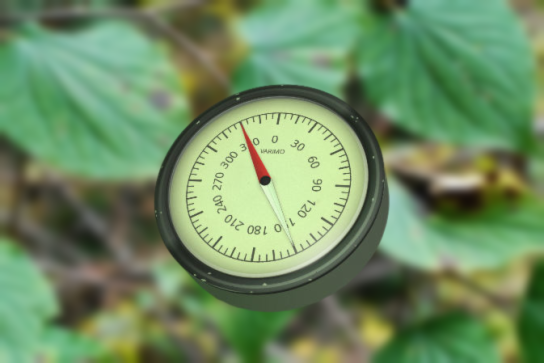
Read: 330 °
